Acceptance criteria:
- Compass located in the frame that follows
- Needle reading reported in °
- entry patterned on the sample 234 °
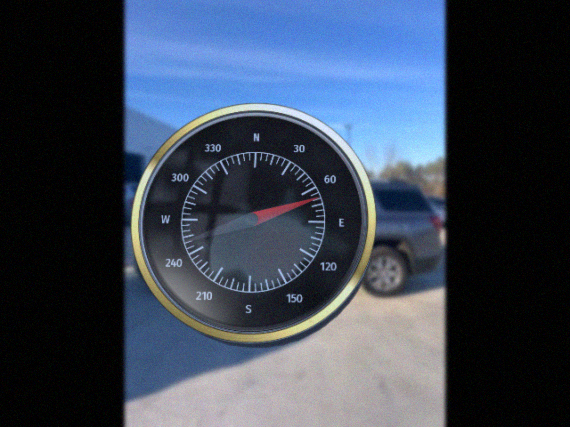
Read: 70 °
